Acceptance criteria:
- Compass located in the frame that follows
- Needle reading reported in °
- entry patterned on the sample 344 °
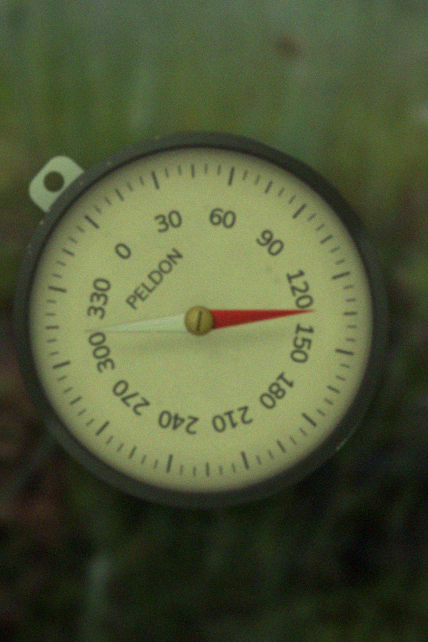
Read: 132.5 °
